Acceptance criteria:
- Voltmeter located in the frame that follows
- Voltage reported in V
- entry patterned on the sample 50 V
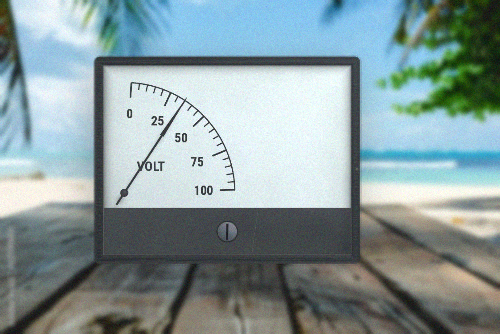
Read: 35 V
